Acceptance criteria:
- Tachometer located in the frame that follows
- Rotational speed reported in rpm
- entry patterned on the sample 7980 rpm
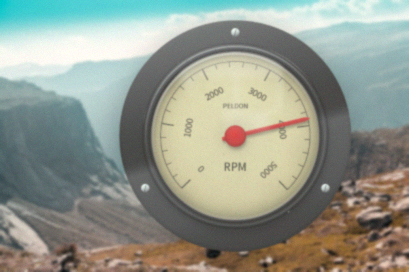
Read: 3900 rpm
